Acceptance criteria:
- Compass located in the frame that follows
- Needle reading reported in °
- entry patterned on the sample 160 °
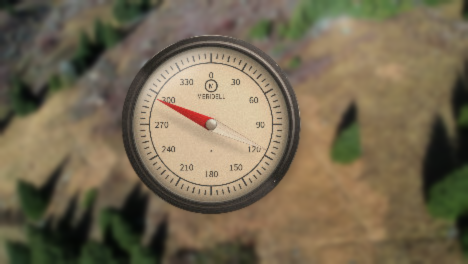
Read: 295 °
